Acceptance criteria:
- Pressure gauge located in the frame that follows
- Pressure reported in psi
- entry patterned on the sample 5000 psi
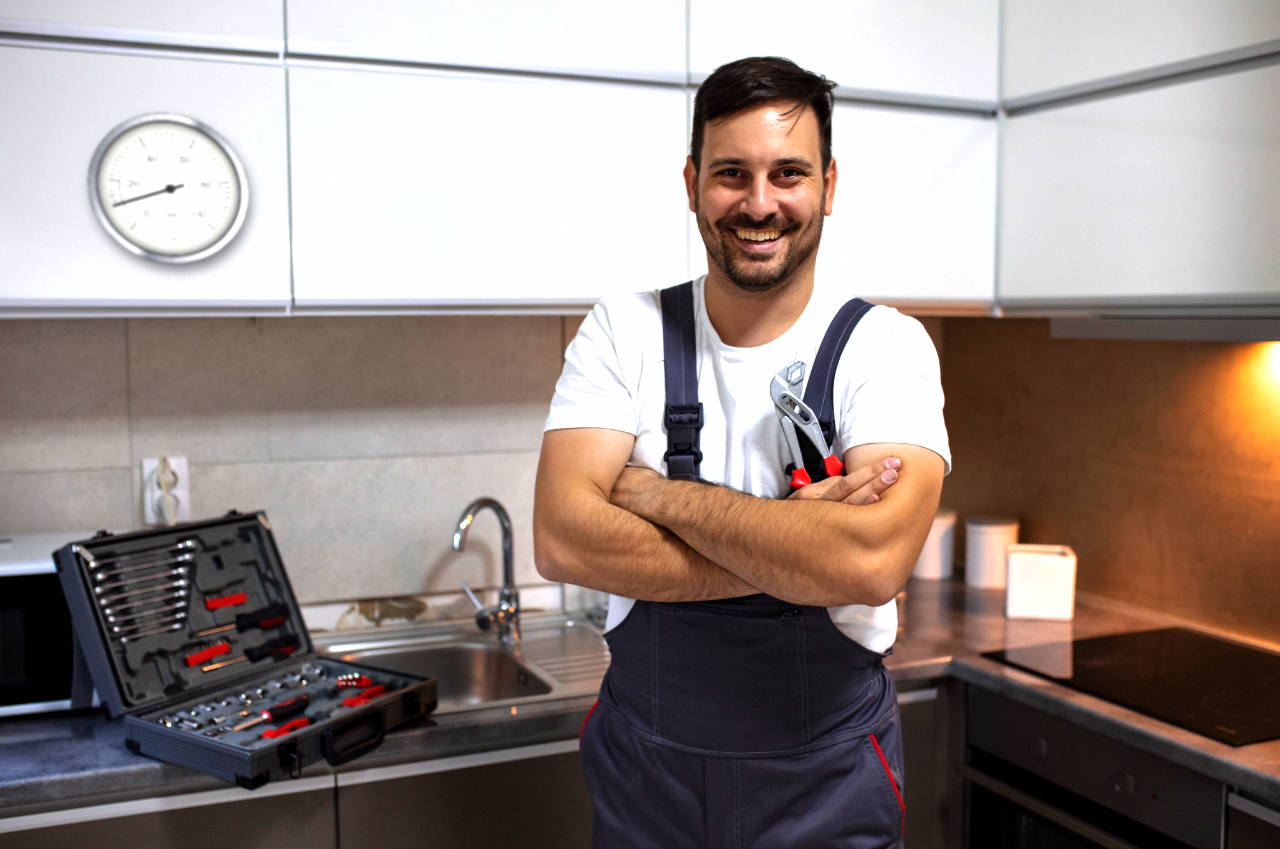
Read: 10 psi
